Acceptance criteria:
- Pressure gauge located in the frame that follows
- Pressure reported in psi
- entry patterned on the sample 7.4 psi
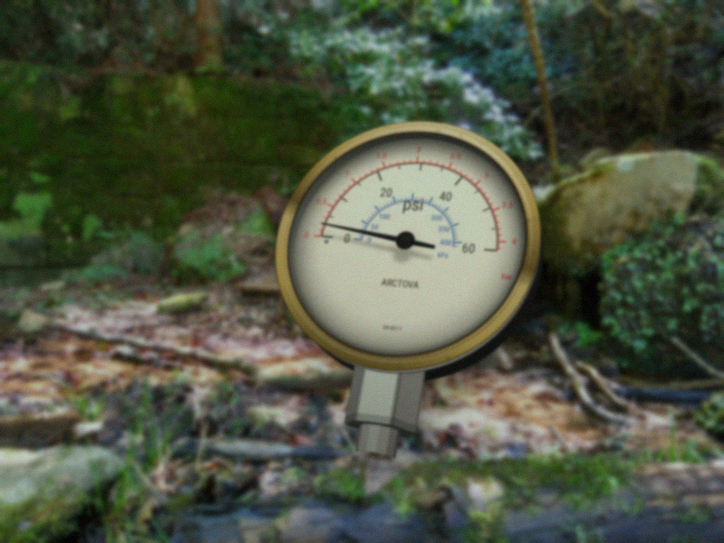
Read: 2.5 psi
